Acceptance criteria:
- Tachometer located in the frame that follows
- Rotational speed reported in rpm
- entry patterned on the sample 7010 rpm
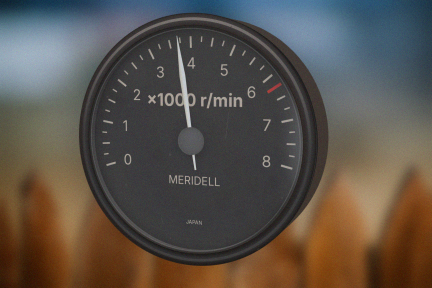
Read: 3750 rpm
